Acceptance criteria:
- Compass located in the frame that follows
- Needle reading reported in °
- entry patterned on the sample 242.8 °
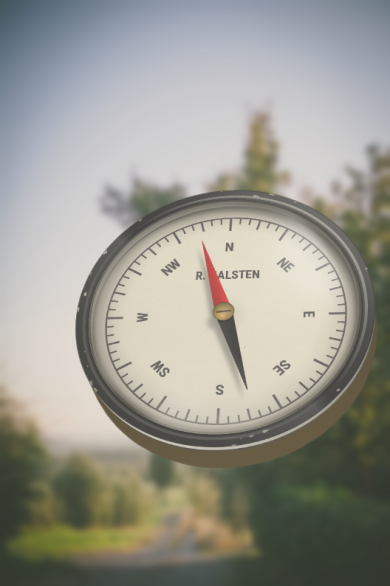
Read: 342.5 °
